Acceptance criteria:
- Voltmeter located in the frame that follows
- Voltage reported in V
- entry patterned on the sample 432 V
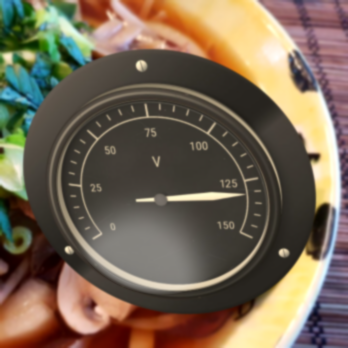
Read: 130 V
